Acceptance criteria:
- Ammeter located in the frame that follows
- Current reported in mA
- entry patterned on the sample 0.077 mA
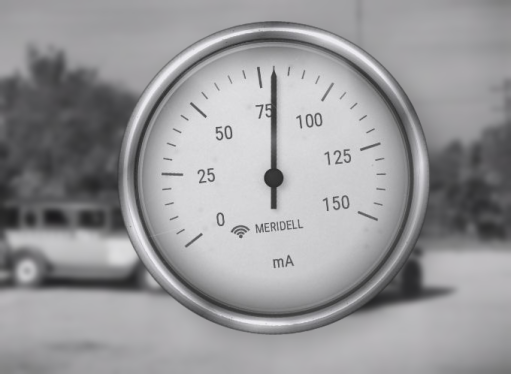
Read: 80 mA
